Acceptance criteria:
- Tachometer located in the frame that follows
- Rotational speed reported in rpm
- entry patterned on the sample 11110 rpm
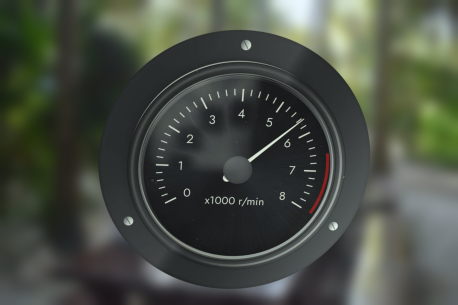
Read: 5600 rpm
